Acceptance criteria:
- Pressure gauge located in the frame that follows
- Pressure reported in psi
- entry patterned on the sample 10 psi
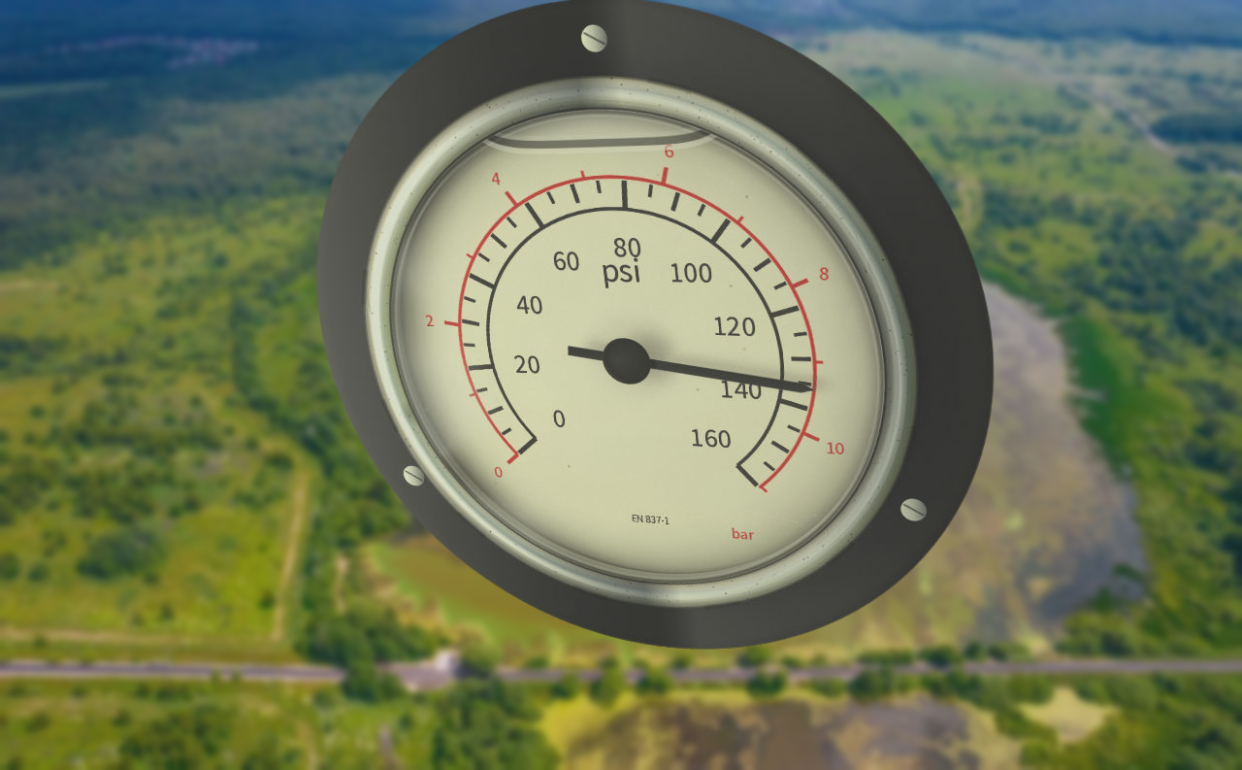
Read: 135 psi
